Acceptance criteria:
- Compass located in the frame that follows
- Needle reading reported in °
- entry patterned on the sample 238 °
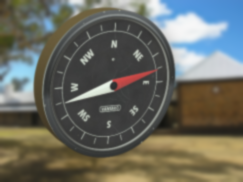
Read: 75 °
